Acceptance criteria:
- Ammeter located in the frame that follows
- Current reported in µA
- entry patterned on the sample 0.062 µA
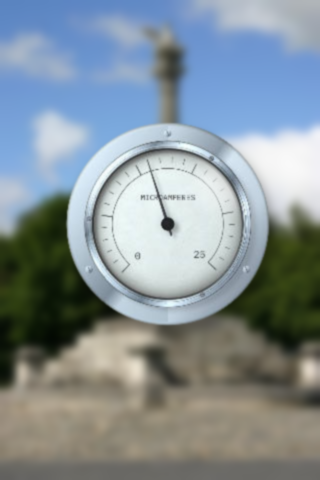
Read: 11 µA
